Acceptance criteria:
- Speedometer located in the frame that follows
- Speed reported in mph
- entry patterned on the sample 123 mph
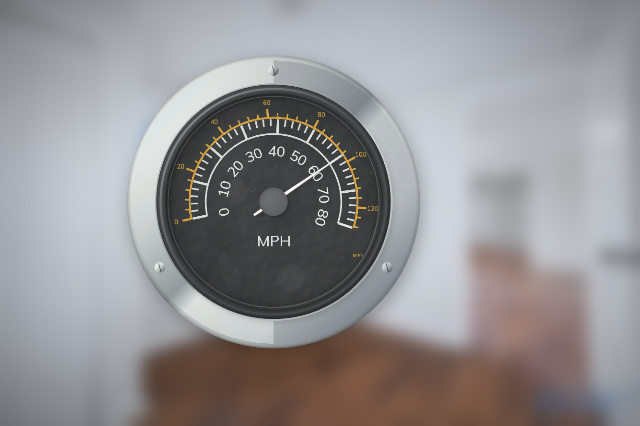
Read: 60 mph
